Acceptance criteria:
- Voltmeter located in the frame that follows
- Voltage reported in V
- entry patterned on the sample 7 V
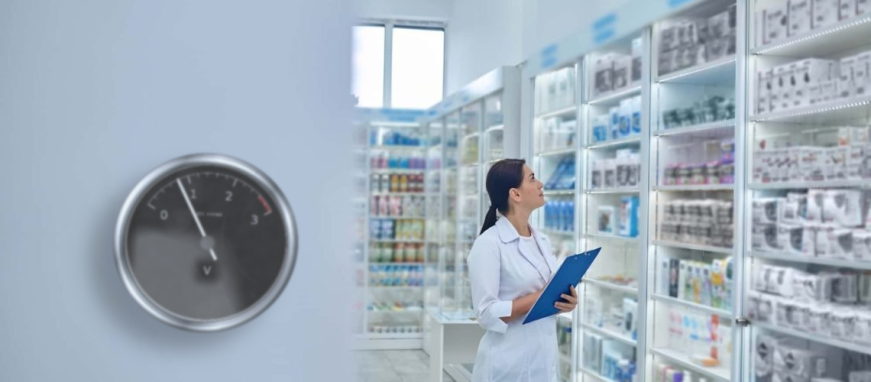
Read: 0.8 V
